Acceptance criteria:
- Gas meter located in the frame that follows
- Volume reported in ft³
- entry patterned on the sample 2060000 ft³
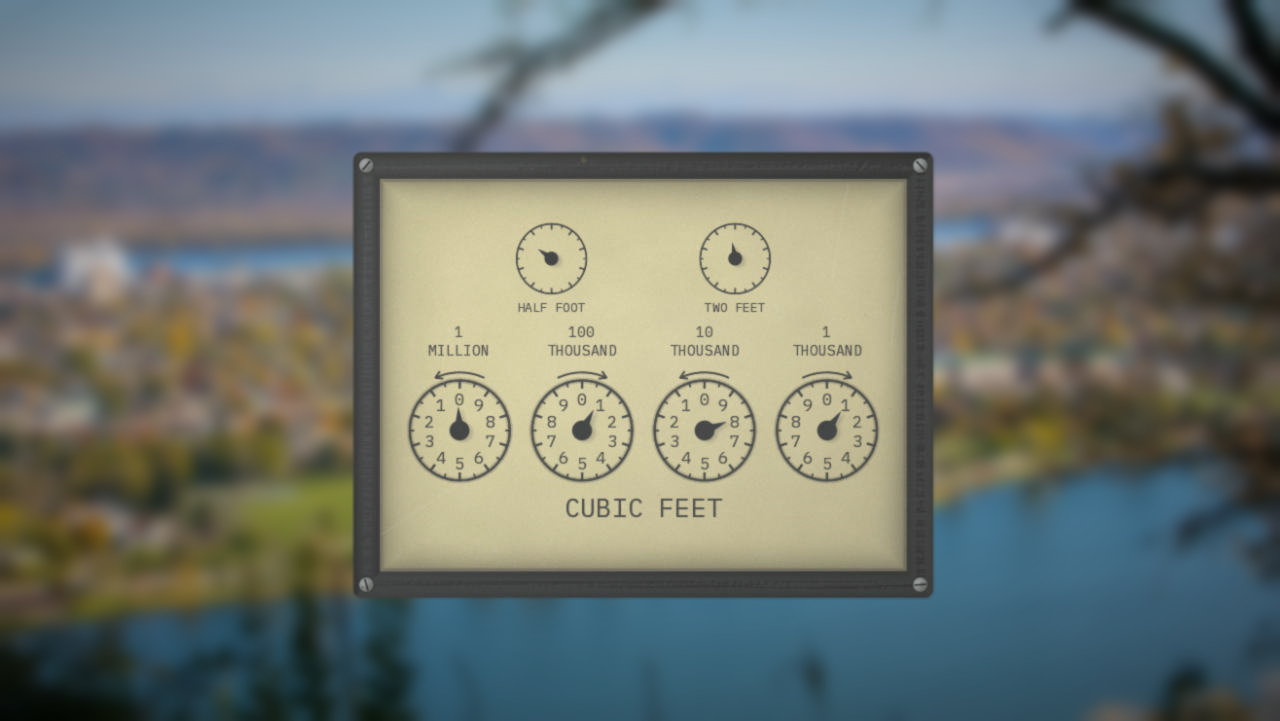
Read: 8100 ft³
